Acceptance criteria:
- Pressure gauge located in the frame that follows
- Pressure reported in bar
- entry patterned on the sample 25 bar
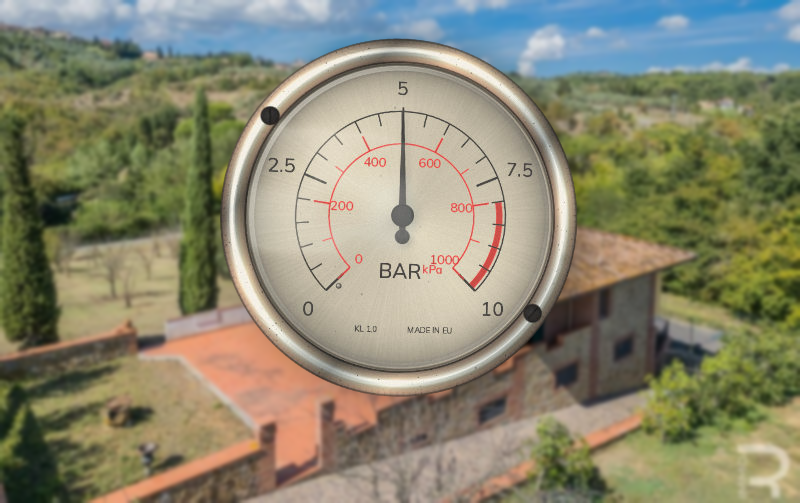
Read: 5 bar
